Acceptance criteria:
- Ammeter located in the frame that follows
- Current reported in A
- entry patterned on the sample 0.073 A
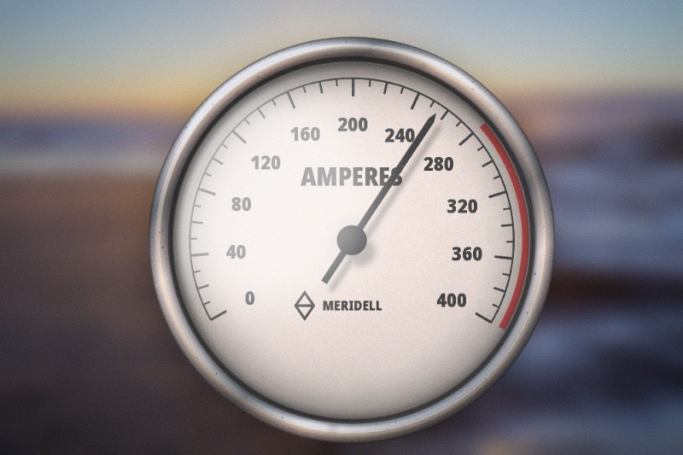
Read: 255 A
